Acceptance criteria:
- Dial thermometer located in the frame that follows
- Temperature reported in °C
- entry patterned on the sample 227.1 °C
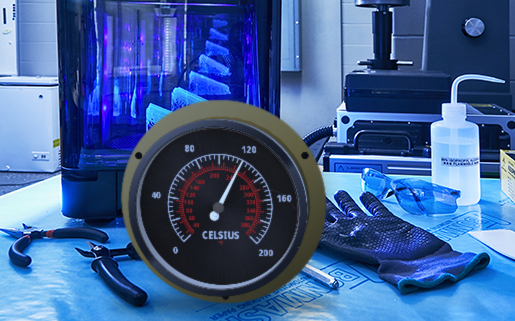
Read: 120 °C
